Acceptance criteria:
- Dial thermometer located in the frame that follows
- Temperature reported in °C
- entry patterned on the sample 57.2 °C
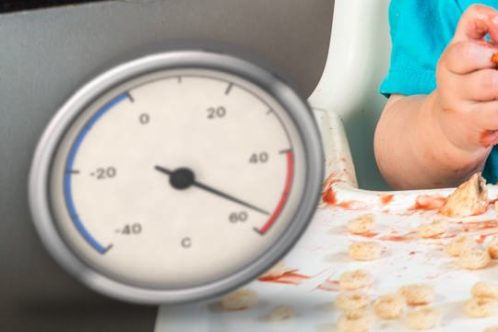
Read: 55 °C
